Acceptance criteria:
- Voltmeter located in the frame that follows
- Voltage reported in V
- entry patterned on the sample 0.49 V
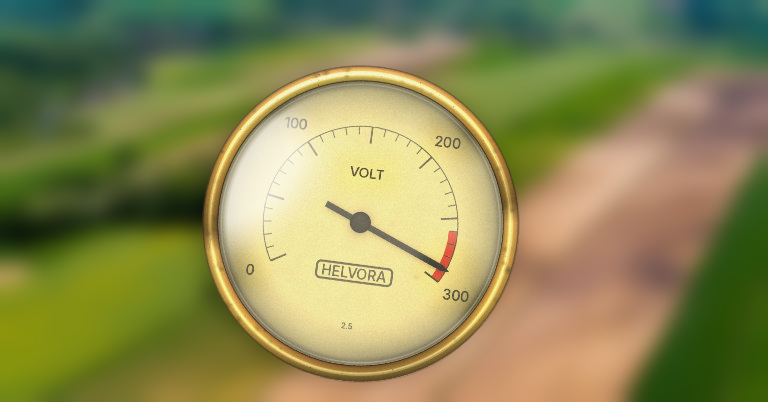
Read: 290 V
